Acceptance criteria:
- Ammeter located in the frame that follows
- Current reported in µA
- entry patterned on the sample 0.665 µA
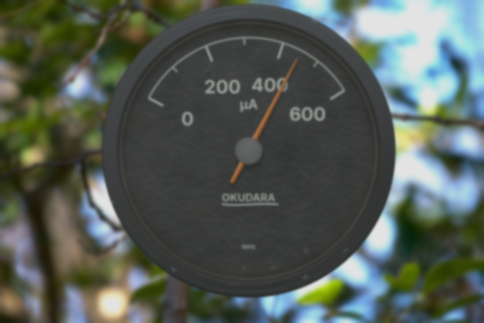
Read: 450 µA
